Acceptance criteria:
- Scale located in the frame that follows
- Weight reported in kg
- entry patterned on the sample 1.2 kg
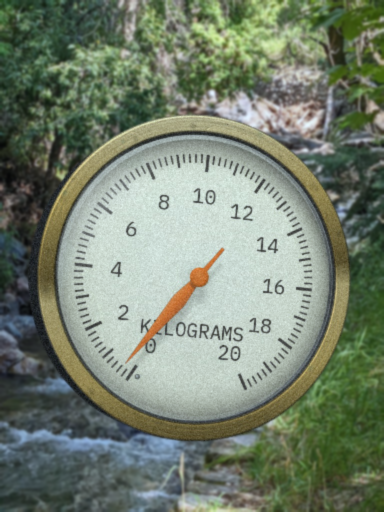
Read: 0.4 kg
